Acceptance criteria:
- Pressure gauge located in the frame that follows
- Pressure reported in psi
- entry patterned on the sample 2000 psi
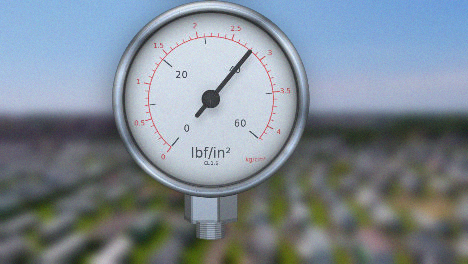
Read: 40 psi
